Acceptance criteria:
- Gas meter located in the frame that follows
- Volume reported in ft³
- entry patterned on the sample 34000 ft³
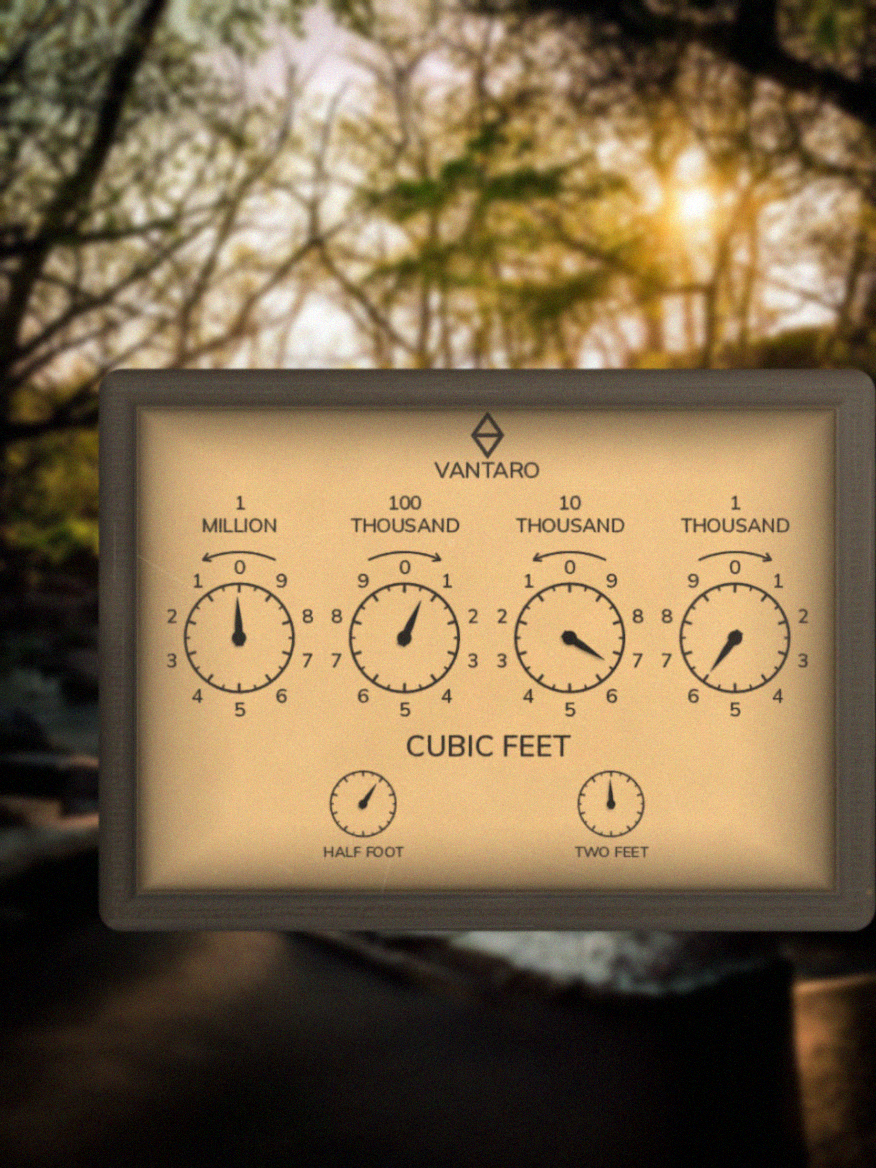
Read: 6600 ft³
